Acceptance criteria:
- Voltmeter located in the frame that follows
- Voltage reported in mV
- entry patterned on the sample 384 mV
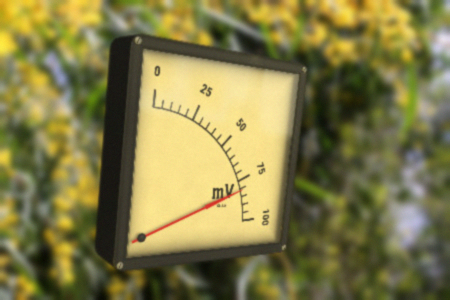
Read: 80 mV
